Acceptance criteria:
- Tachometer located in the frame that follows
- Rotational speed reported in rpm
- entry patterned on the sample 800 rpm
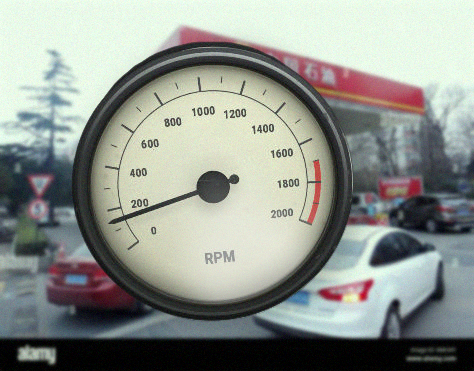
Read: 150 rpm
